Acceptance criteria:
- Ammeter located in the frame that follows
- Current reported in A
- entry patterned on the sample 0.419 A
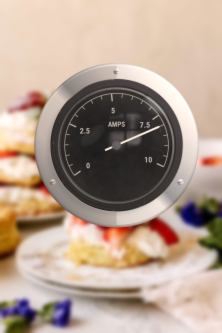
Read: 8 A
